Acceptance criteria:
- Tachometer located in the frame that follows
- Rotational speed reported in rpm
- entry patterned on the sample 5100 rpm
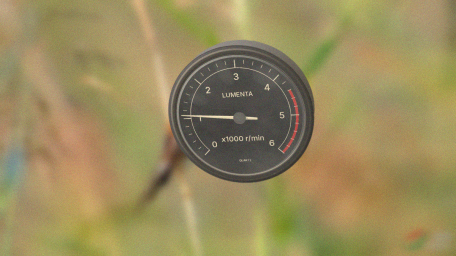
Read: 1100 rpm
